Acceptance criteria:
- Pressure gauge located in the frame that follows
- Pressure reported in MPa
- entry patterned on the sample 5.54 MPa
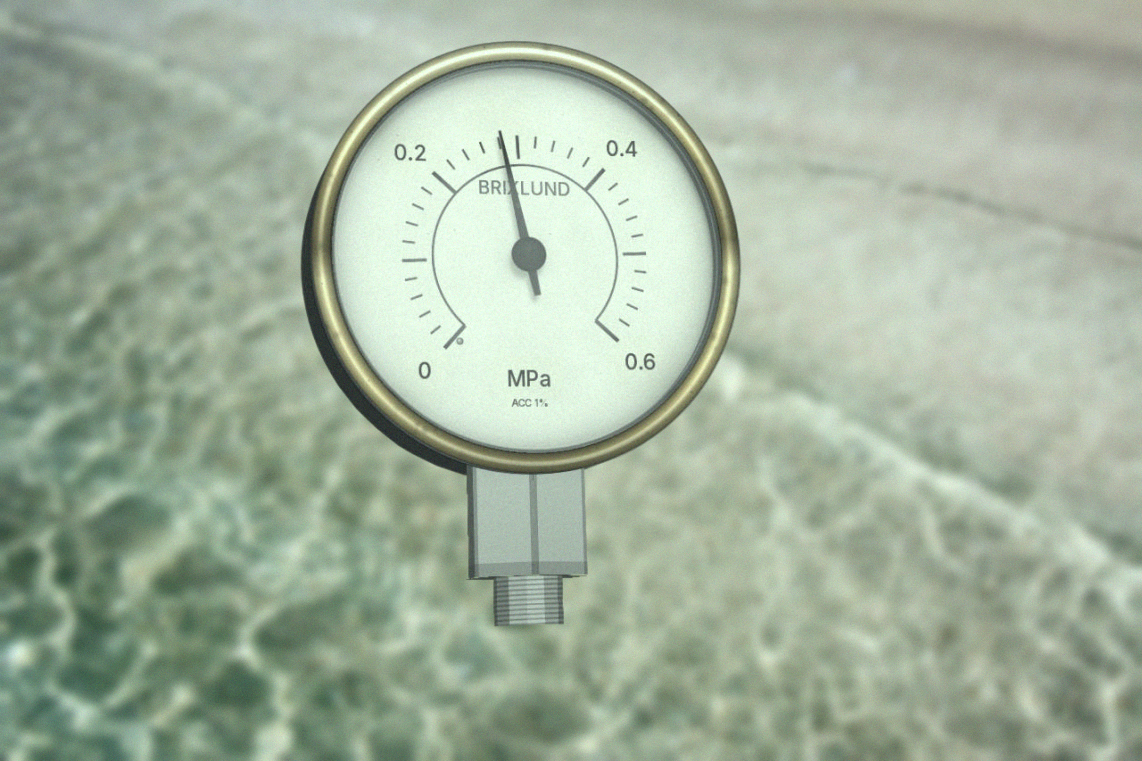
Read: 0.28 MPa
